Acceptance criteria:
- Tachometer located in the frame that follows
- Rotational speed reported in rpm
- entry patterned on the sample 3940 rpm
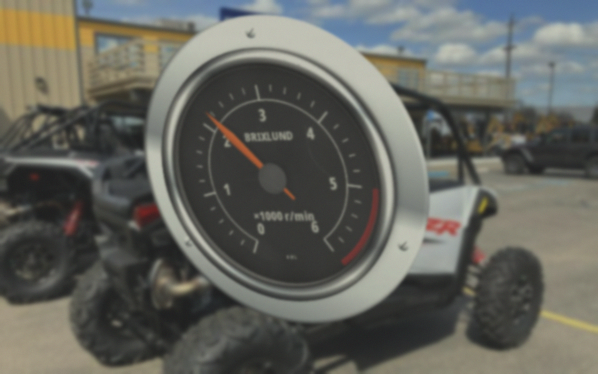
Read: 2200 rpm
